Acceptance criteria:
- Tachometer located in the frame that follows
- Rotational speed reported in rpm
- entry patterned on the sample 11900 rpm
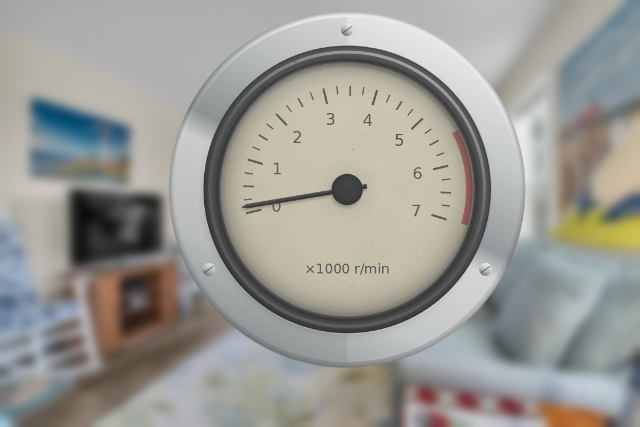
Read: 125 rpm
